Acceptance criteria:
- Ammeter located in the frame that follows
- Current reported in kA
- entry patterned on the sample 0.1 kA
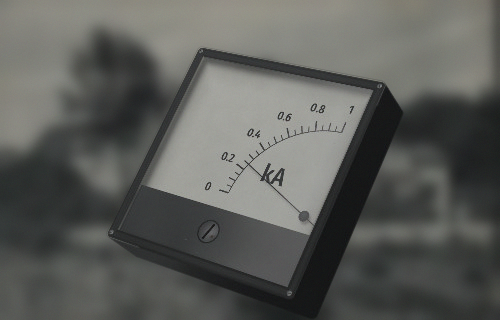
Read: 0.25 kA
